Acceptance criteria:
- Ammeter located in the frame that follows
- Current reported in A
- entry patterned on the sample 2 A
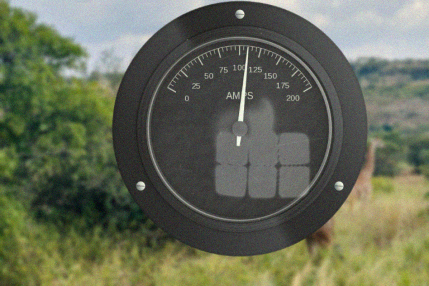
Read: 110 A
